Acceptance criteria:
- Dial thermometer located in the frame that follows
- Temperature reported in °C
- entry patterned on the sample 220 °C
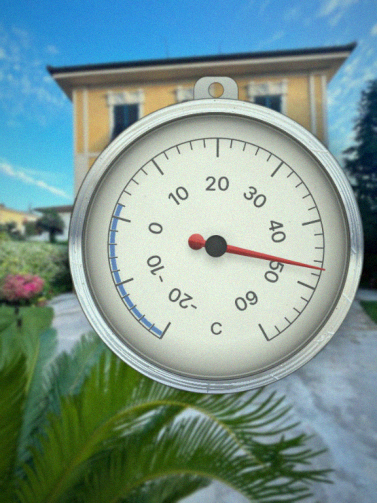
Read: 47 °C
